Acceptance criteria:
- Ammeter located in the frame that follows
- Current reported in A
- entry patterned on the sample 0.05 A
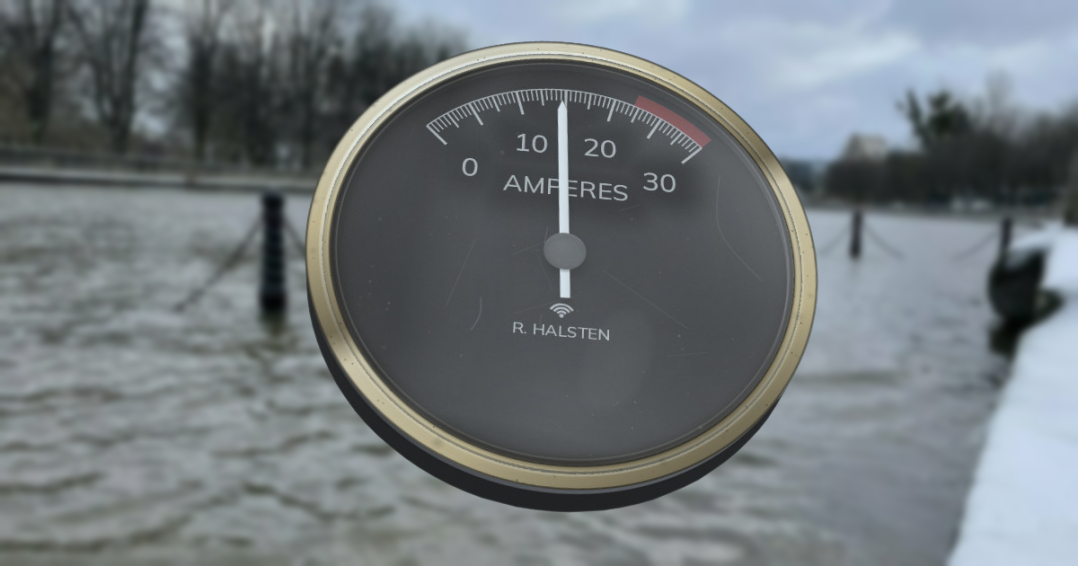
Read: 14.5 A
